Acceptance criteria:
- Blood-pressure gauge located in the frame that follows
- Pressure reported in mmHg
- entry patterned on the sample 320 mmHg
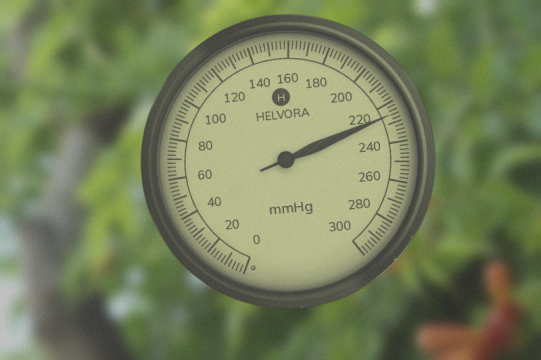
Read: 226 mmHg
